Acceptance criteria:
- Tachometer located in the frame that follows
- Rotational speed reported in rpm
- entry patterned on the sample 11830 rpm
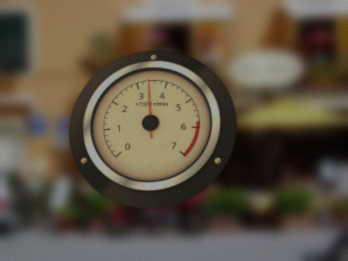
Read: 3400 rpm
